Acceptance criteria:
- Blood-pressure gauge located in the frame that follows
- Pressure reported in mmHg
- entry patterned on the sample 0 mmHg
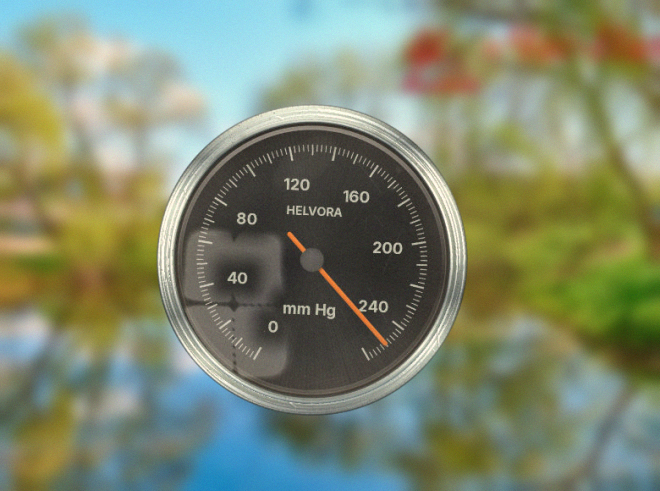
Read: 250 mmHg
